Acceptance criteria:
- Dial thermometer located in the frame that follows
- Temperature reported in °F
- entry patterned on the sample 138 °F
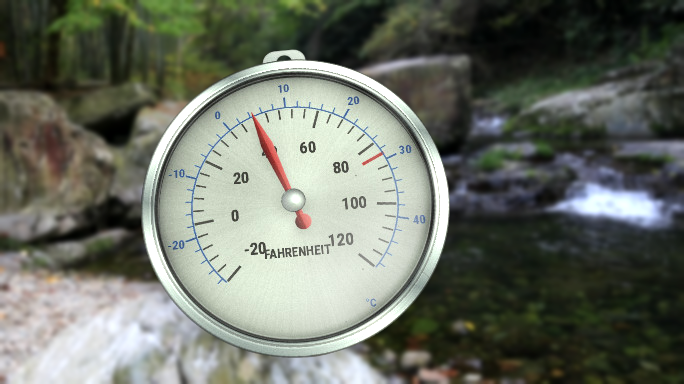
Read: 40 °F
